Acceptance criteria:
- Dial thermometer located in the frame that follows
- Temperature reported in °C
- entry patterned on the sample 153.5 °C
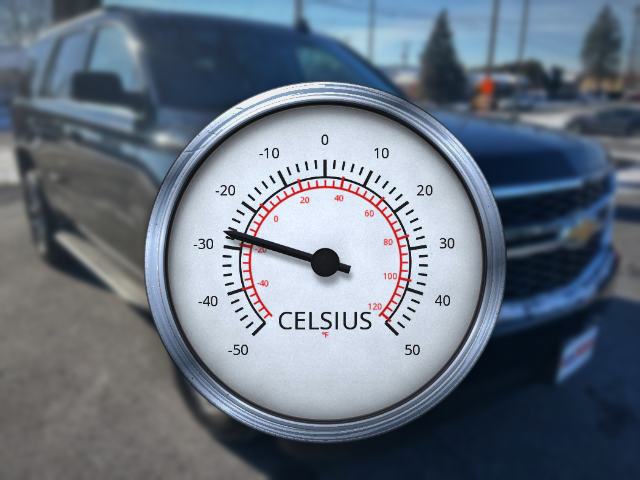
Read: -27 °C
